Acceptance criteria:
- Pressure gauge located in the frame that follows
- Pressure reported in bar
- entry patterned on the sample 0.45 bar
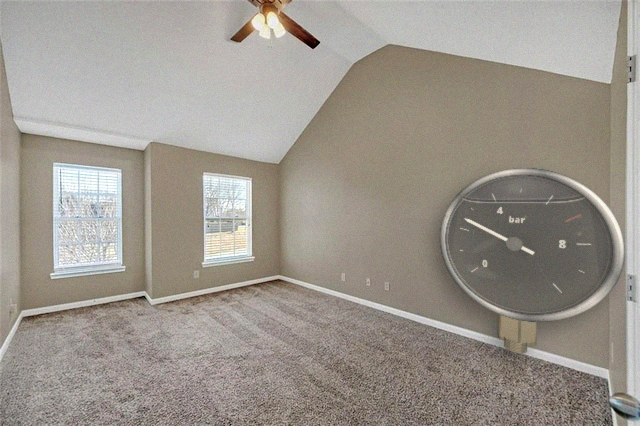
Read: 2.5 bar
